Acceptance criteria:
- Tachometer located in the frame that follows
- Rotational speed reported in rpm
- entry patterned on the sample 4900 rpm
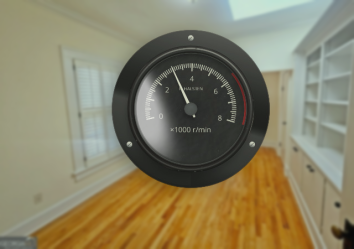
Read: 3000 rpm
